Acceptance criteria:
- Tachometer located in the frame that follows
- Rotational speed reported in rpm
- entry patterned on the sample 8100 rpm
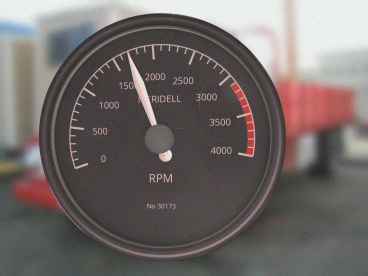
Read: 1700 rpm
